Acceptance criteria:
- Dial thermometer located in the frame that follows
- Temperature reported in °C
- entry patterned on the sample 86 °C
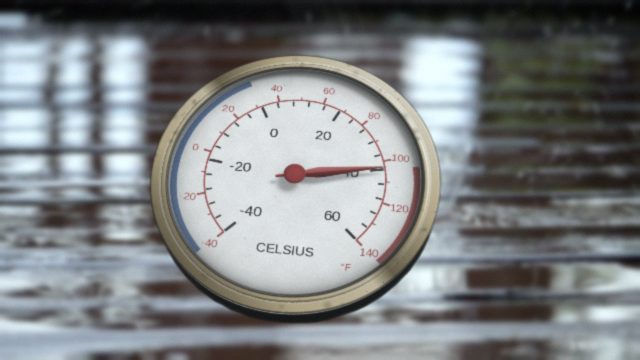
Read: 40 °C
